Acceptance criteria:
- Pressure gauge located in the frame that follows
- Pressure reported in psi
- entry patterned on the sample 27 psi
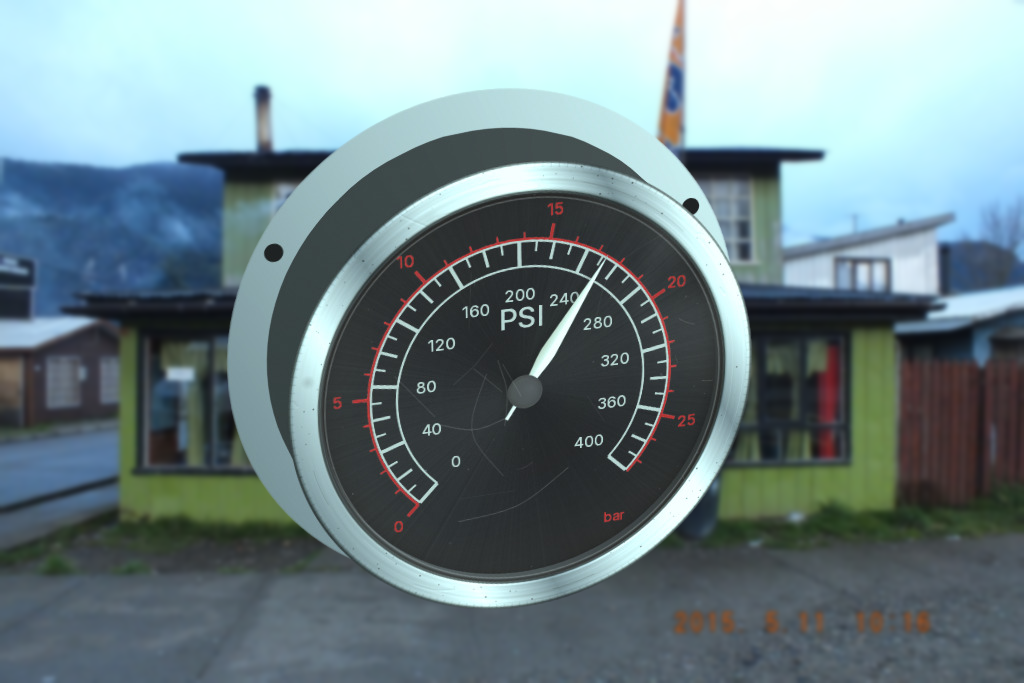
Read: 250 psi
